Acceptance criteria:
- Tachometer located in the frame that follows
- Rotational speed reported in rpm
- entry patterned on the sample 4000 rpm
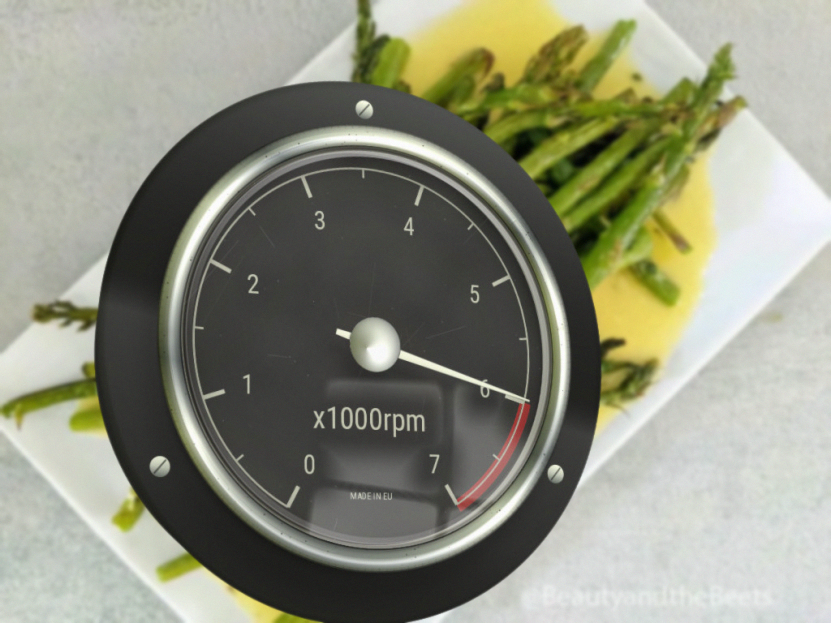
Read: 6000 rpm
